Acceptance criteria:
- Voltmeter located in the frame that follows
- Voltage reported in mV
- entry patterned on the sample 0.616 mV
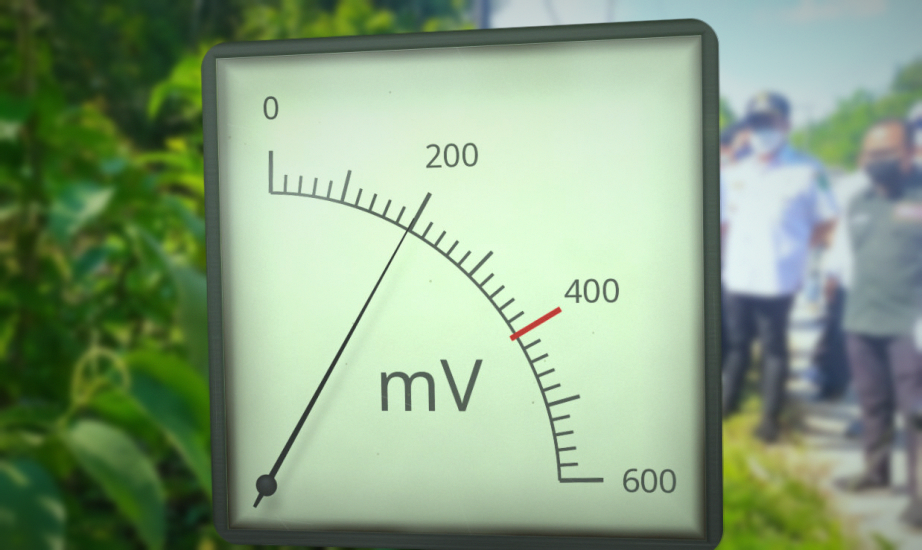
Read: 200 mV
